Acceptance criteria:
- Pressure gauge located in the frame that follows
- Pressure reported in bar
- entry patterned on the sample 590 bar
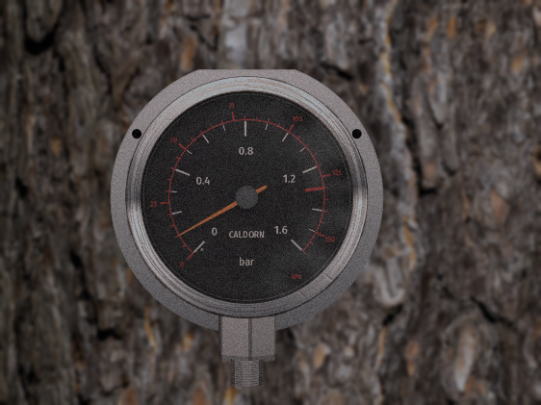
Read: 0.1 bar
